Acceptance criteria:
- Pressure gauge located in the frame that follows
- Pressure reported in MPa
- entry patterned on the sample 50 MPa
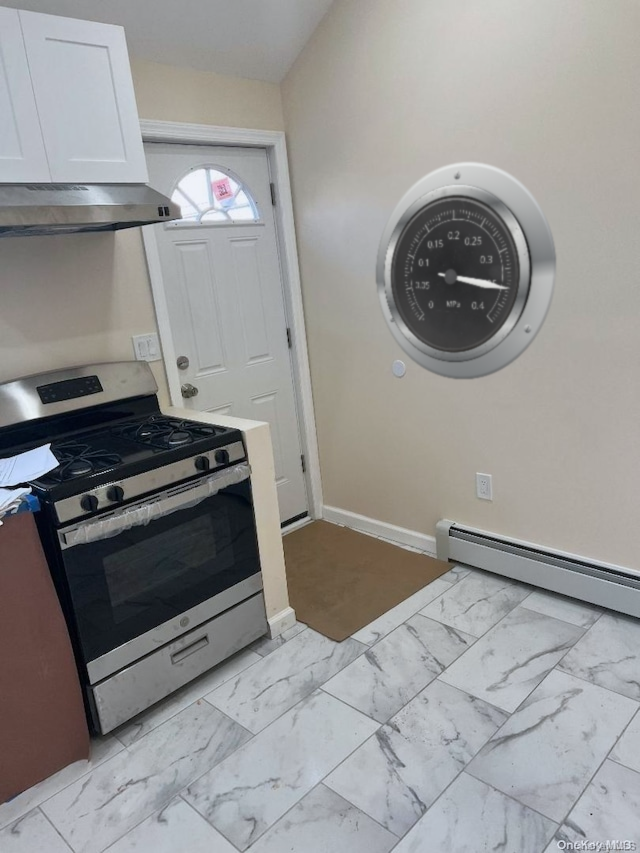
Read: 0.35 MPa
